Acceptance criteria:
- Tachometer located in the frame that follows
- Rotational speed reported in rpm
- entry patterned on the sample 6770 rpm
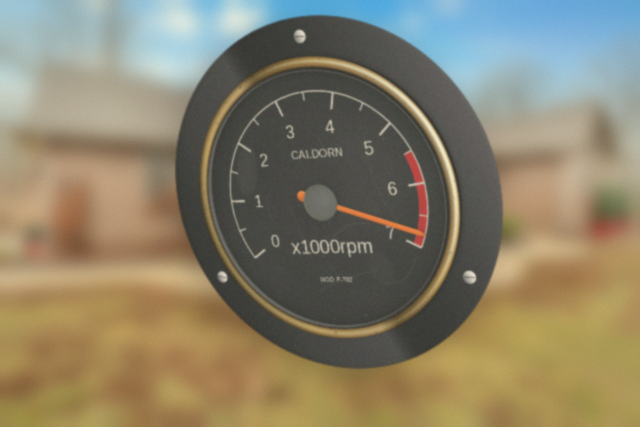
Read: 6750 rpm
